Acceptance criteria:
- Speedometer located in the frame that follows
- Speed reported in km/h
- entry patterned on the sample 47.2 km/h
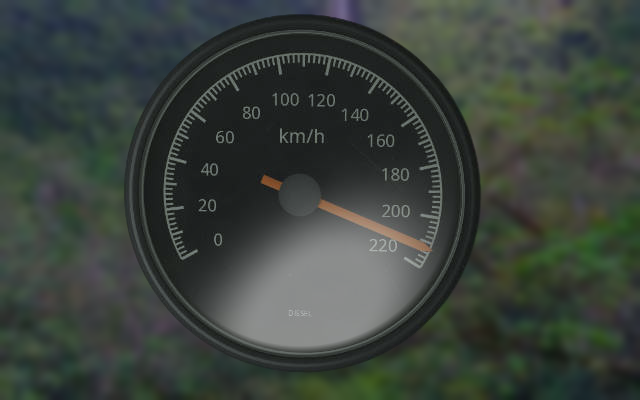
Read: 212 km/h
